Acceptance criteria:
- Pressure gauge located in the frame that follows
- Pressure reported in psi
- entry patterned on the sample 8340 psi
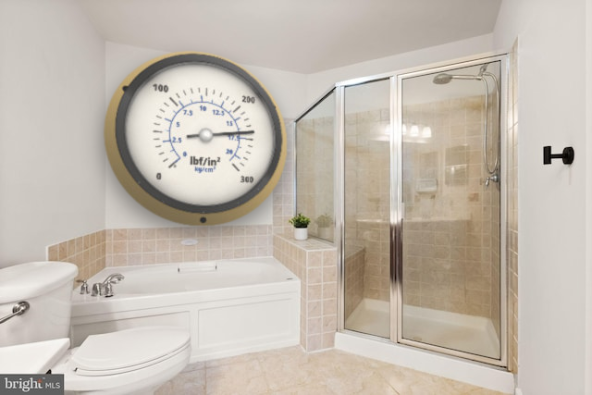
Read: 240 psi
